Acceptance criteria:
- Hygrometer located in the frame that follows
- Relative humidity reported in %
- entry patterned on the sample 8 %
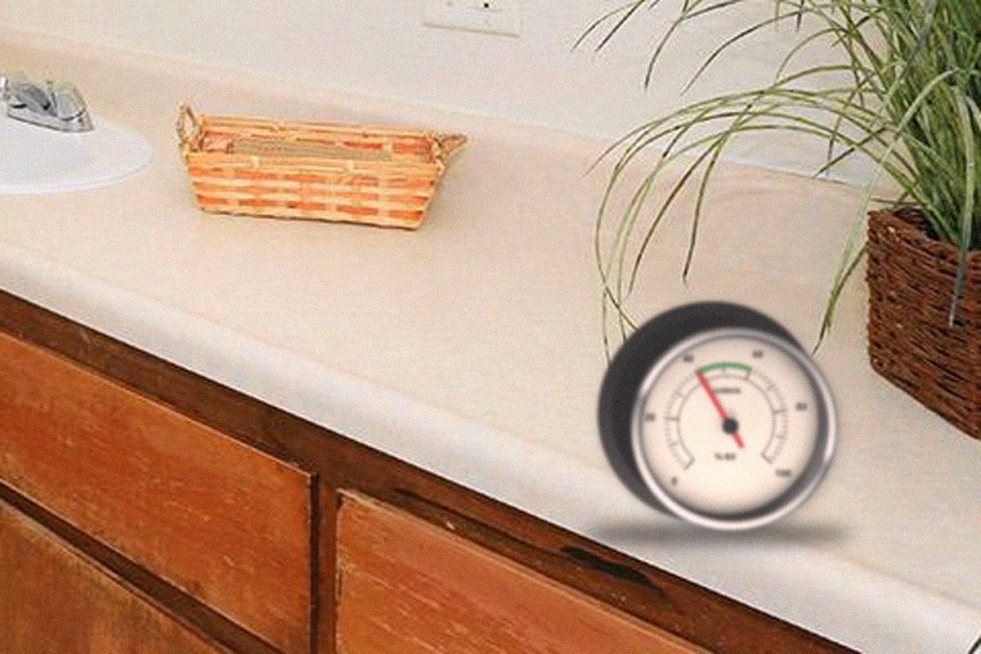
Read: 40 %
